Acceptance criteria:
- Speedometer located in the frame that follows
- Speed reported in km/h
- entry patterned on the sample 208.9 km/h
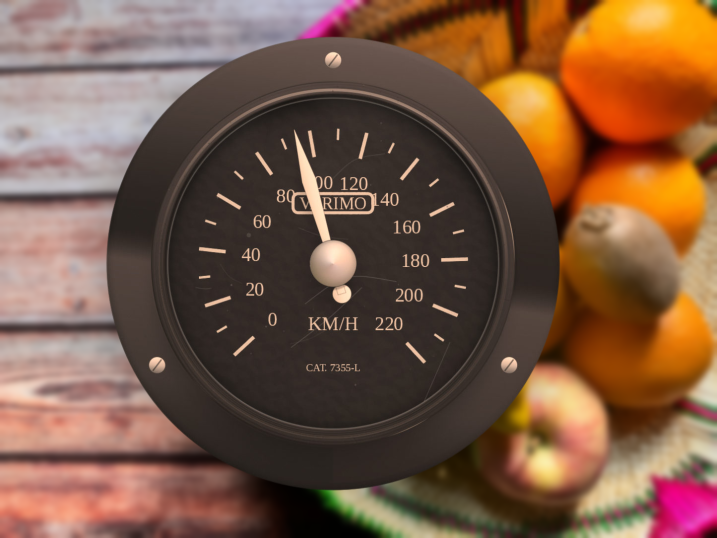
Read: 95 km/h
